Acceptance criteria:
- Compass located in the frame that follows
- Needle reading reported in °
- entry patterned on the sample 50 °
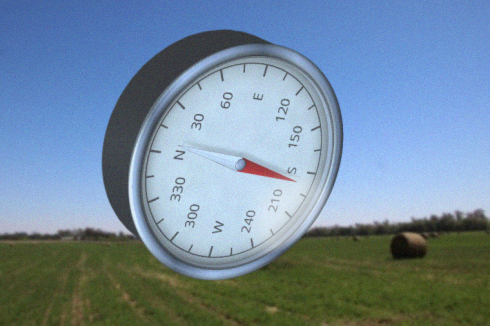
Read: 187.5 °
